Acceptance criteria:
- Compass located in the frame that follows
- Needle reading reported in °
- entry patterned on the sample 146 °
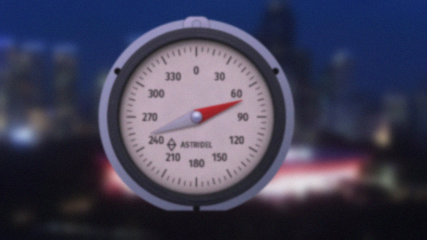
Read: 70 °
